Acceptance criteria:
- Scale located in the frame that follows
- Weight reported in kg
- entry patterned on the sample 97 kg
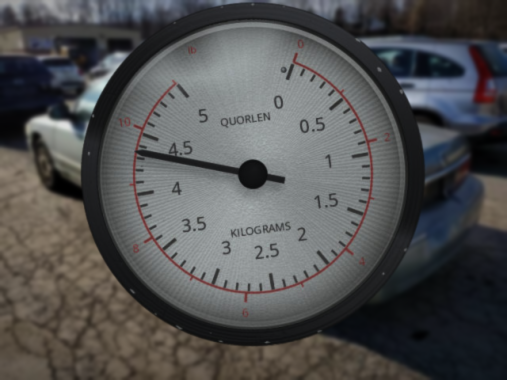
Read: 4.35 kg
